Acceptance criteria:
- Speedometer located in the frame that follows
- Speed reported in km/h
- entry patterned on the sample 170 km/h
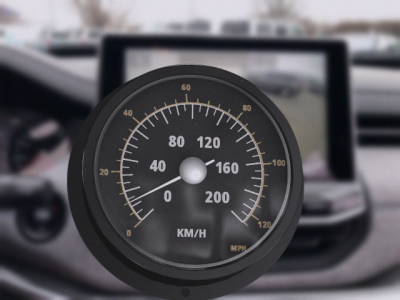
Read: 12.5 km/h
